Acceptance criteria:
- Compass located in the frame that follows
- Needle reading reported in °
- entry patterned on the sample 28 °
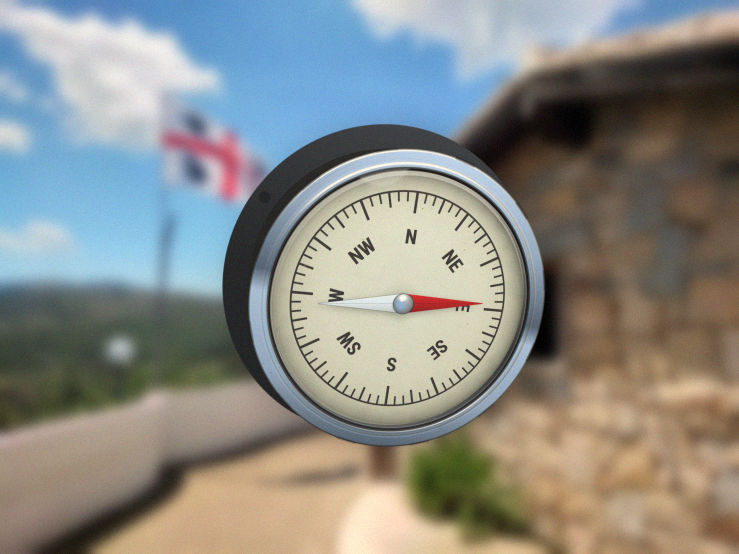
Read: 85 °
